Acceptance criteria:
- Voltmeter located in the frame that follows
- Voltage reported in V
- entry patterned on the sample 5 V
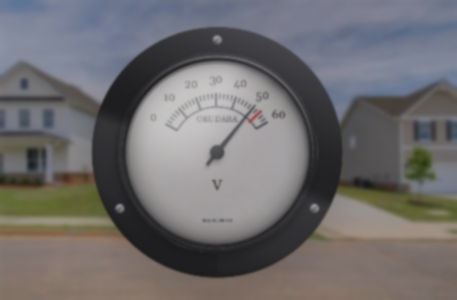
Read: 50 V
